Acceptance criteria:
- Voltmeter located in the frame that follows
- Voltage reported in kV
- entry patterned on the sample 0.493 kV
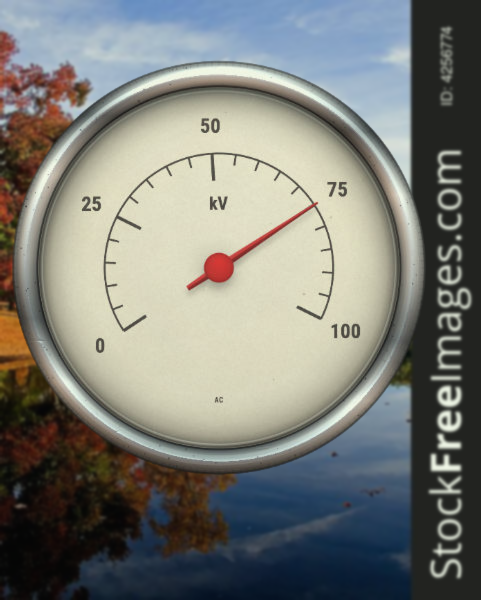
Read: 75 kV
